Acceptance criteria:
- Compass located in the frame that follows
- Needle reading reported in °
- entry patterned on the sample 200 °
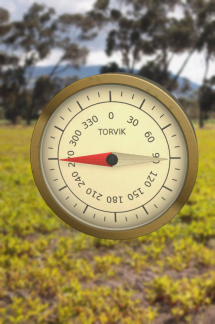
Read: 270 °
